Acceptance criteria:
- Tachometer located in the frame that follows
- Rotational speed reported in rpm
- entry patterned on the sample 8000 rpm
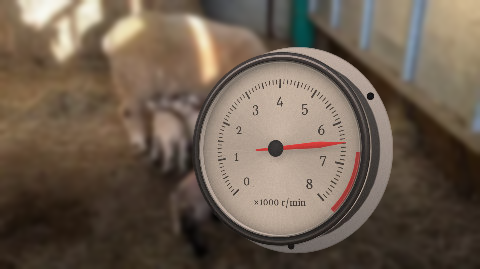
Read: 6500 rpm
